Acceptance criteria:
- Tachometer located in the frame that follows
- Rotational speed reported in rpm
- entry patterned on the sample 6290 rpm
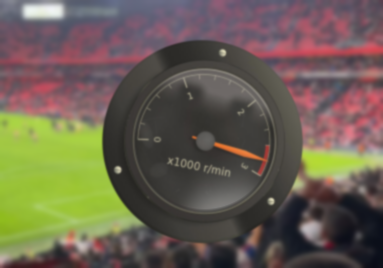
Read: 2800 rpm
